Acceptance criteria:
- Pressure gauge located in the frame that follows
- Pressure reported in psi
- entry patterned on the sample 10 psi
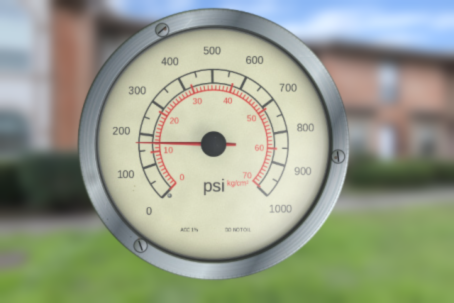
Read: 175 psi
